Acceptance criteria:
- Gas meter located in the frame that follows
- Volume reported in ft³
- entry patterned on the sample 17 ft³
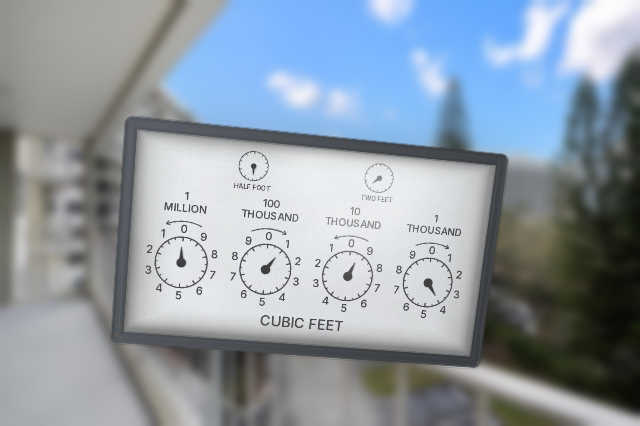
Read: 9400 ft³
